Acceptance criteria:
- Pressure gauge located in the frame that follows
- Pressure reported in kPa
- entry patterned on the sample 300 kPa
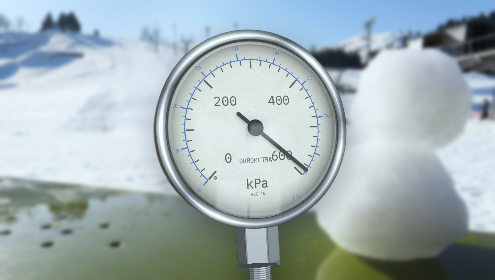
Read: 590 kPa
